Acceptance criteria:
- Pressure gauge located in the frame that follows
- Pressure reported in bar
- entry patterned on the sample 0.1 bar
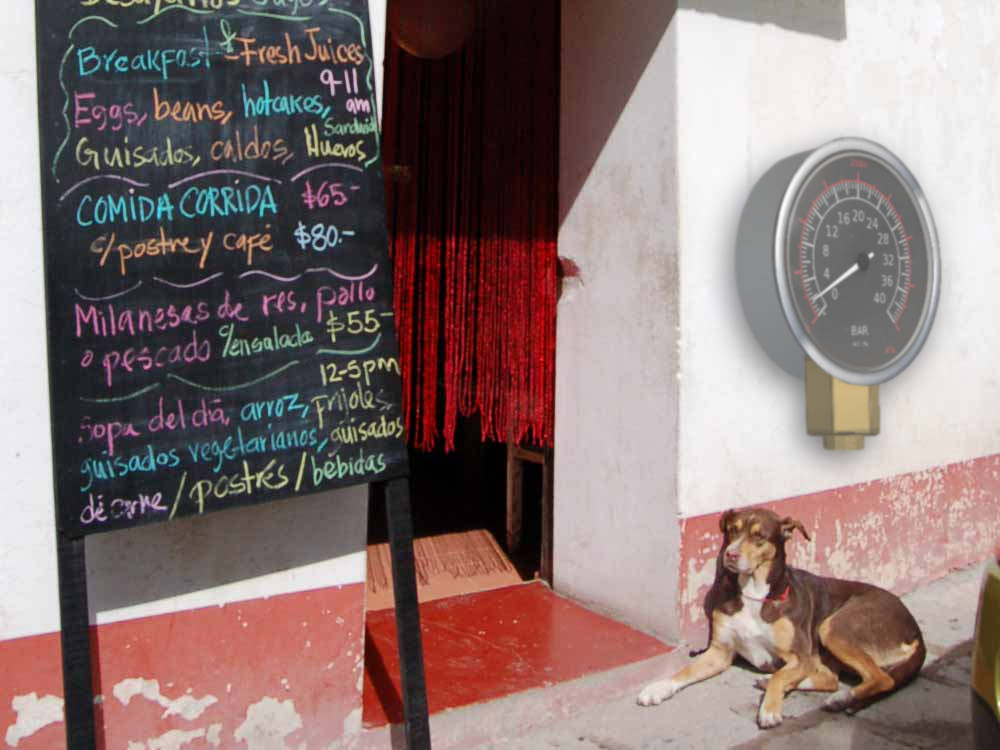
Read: 2 bar
